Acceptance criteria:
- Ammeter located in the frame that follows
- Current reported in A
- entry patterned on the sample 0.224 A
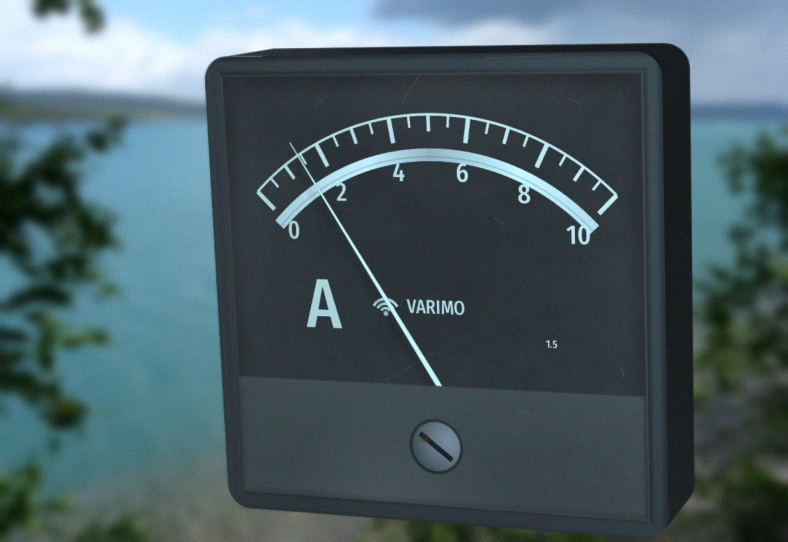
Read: 1.5 A
